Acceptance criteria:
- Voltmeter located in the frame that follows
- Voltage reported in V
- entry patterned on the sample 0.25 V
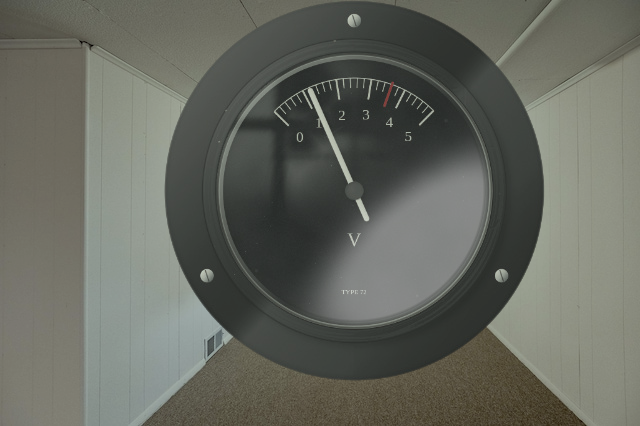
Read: 1.2 V
